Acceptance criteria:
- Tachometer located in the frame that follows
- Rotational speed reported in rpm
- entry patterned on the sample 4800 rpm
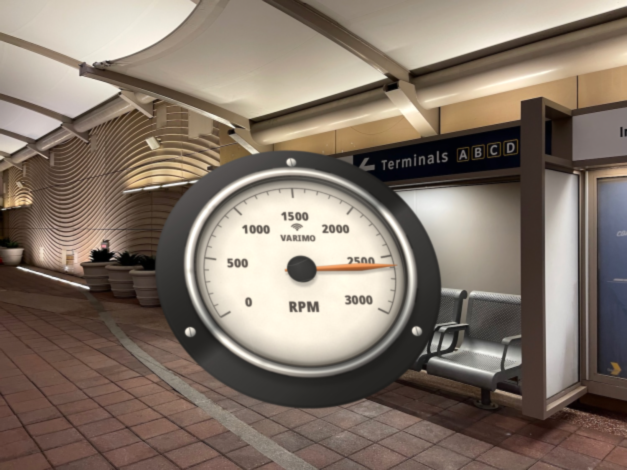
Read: 2600 rpm
